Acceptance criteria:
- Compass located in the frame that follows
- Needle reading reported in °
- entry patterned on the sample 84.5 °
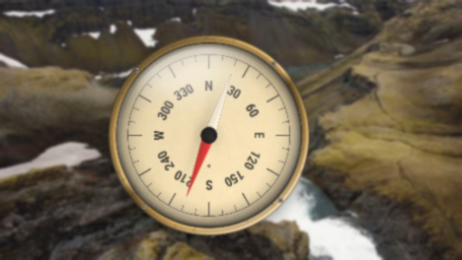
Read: 200 °
